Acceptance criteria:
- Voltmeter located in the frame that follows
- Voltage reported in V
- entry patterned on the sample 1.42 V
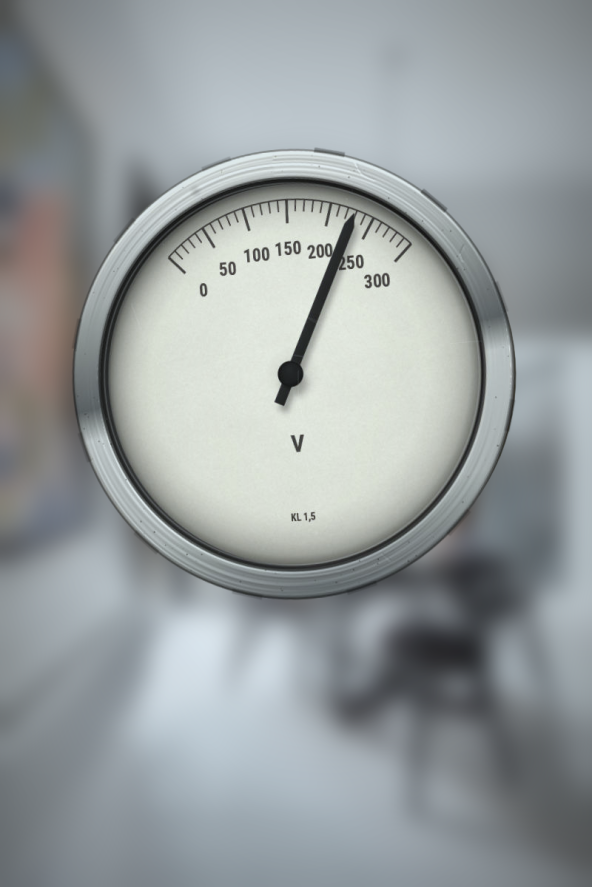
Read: 230 V
